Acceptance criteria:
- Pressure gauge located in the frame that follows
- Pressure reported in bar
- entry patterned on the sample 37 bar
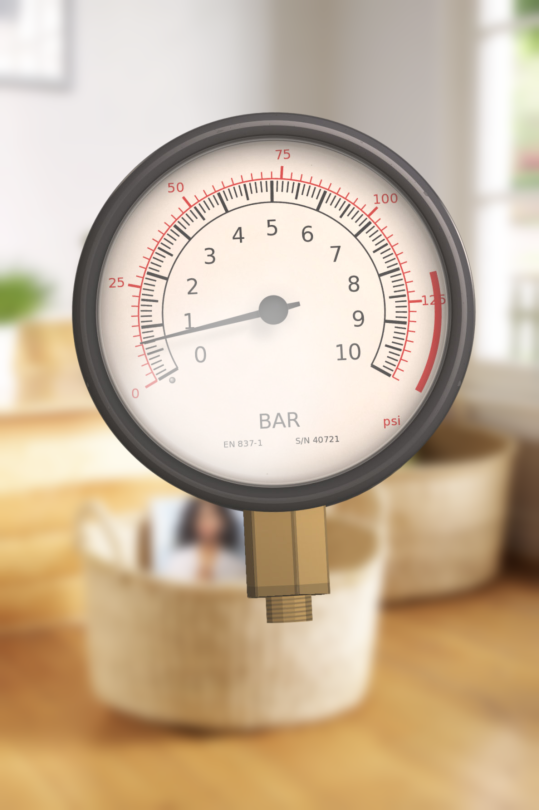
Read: 0.7 bar
